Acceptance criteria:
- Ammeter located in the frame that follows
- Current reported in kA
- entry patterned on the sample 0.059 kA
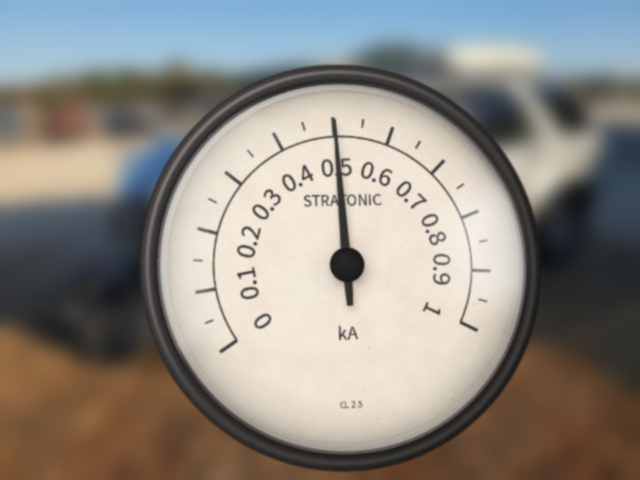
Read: 0.5 kA
